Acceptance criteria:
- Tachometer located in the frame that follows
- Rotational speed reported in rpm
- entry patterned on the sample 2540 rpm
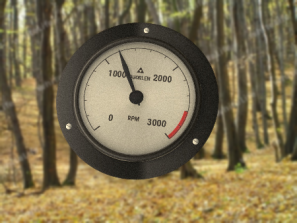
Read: 1200 rpm
